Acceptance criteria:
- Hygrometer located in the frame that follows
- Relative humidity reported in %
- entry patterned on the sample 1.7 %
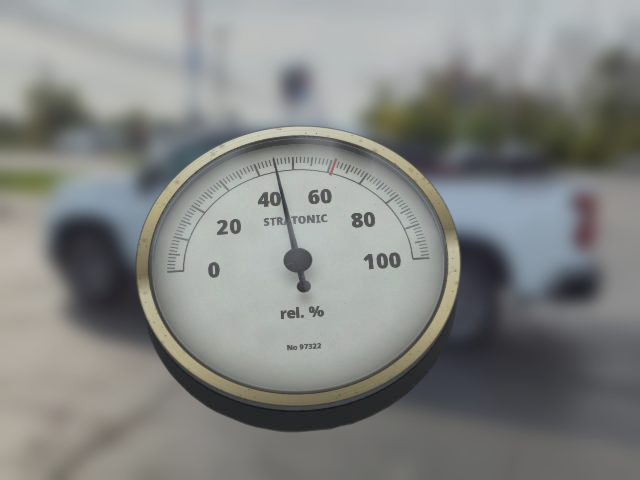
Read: 45 %
